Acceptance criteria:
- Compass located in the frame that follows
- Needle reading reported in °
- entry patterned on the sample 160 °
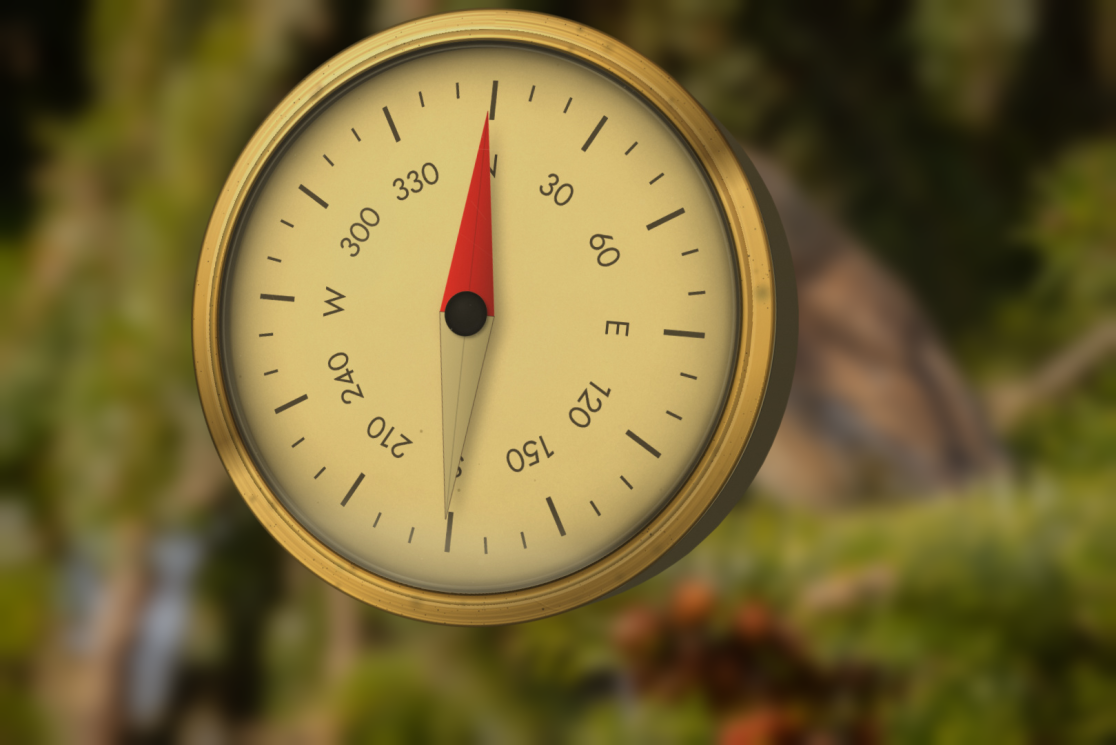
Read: 0 °
